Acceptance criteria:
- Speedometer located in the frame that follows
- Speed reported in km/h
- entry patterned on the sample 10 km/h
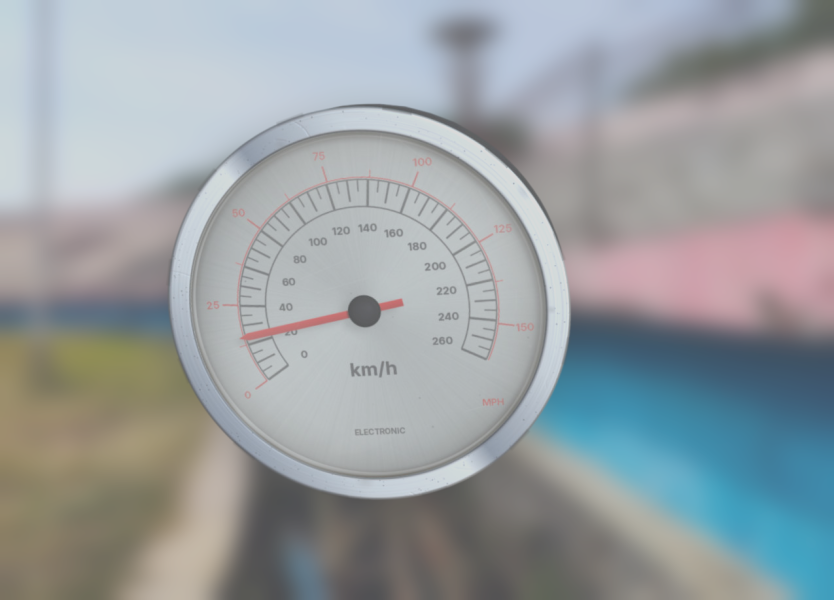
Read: 25 km/h
